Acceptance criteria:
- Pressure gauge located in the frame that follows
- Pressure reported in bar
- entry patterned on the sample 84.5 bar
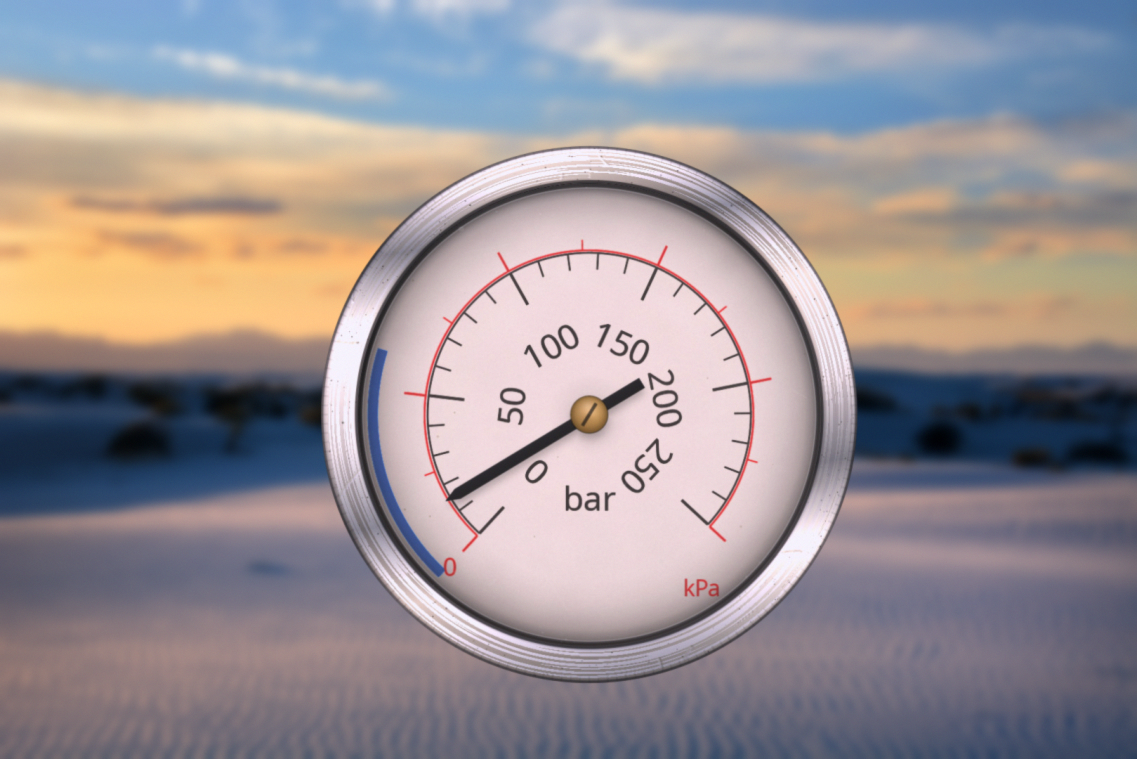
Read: 15 bar
